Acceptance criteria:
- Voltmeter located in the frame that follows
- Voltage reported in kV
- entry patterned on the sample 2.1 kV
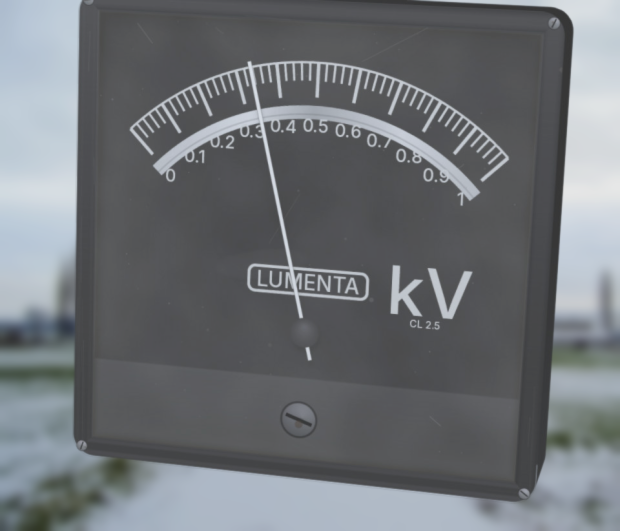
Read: 0.34 kV
